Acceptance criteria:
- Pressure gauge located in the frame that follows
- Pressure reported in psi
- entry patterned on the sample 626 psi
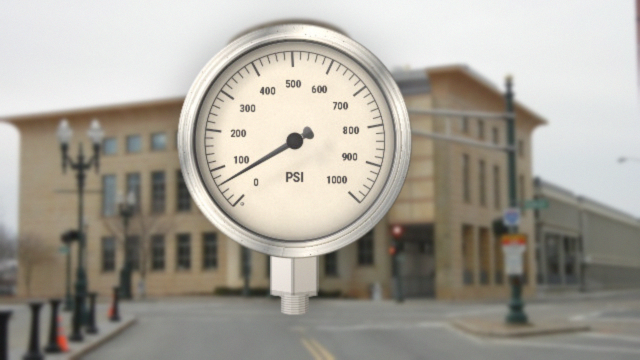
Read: 60 psi
